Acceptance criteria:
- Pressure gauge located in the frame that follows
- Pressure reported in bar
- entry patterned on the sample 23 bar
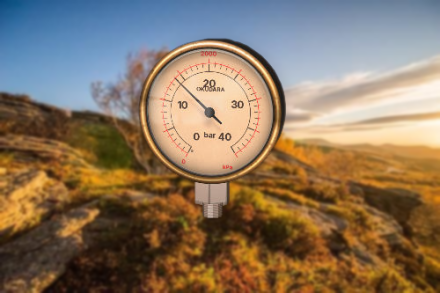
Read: 14 bar
